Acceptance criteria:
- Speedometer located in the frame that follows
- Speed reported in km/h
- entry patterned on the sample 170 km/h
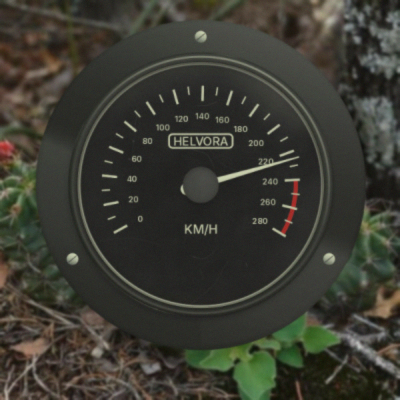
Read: 225 km/h
